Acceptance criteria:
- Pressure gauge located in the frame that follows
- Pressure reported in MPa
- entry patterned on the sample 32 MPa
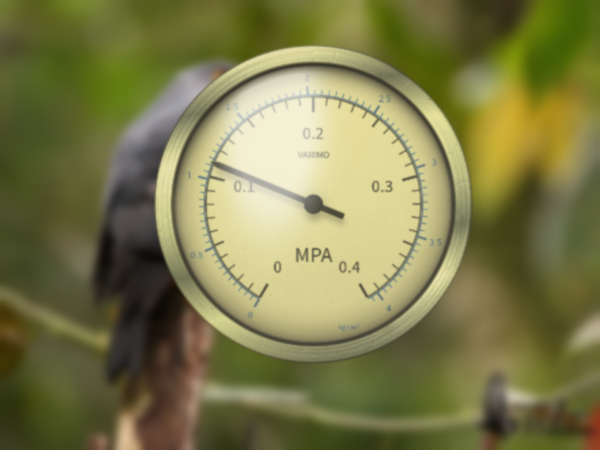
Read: 0.11 MPa
